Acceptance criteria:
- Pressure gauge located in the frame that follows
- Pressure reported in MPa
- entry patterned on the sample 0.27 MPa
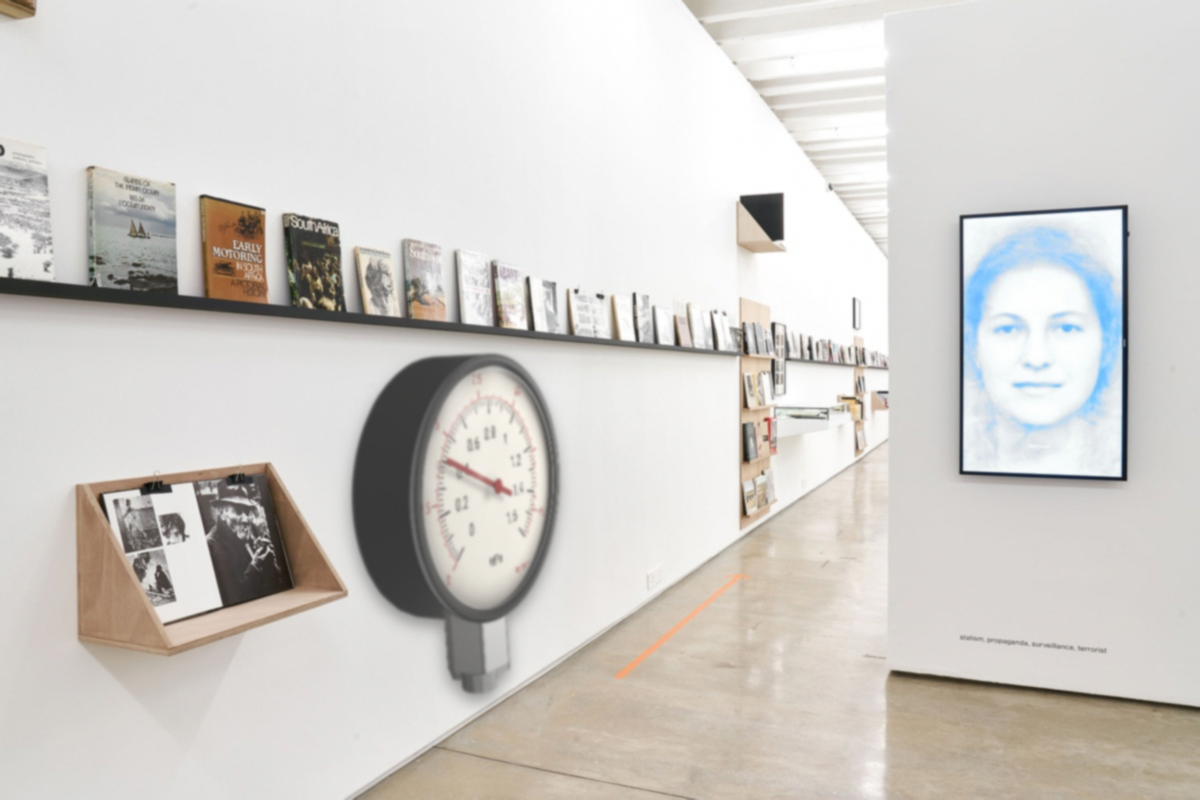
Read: 0.4 MPa
